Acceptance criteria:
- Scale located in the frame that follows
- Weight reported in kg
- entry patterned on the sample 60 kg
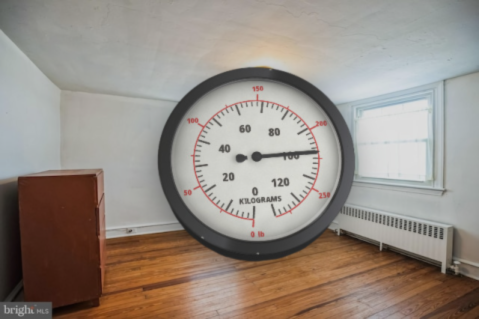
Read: 100 kg
